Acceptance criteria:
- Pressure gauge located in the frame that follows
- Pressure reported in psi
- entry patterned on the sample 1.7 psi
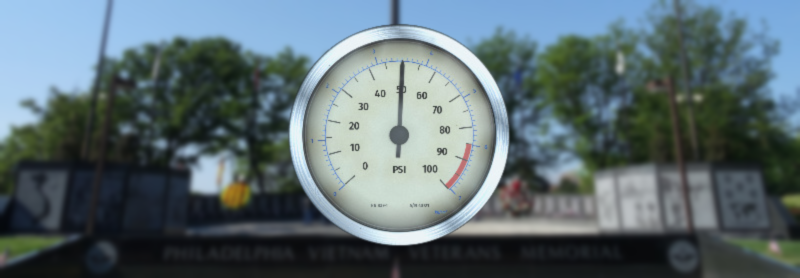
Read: 50 psi
